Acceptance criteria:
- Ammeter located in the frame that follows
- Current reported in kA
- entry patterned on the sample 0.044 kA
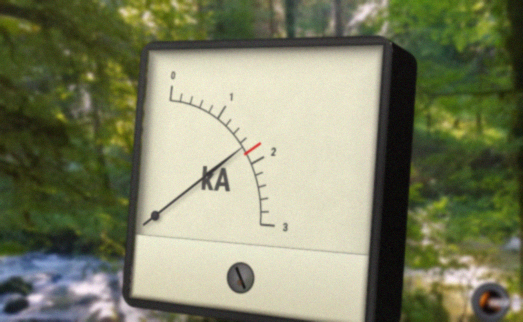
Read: 1.7 kA
